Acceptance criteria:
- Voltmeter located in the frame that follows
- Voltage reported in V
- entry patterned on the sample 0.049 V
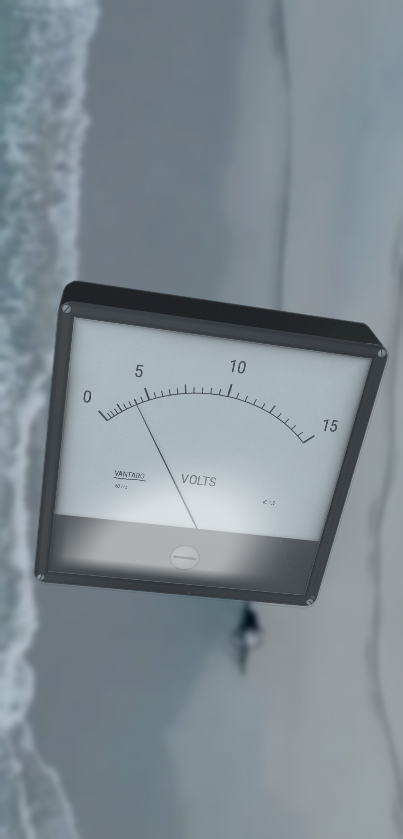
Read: 4 V
